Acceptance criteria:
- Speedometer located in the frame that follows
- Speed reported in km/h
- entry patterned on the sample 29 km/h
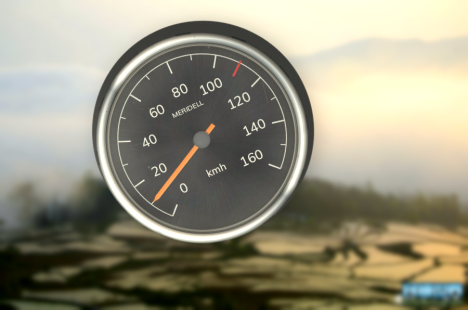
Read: 10 km/h
